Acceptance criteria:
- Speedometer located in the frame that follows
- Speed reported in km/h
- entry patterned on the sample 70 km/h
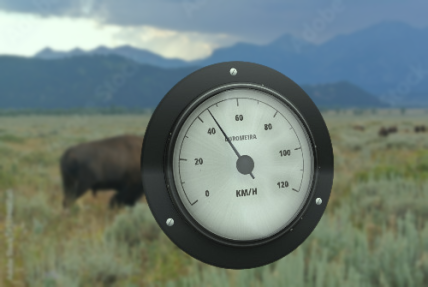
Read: 45 km/h
